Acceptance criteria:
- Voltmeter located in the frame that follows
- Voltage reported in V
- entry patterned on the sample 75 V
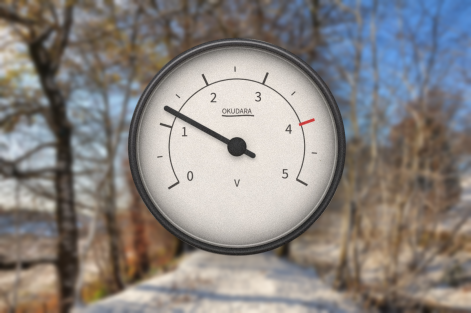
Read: 1.25 V
